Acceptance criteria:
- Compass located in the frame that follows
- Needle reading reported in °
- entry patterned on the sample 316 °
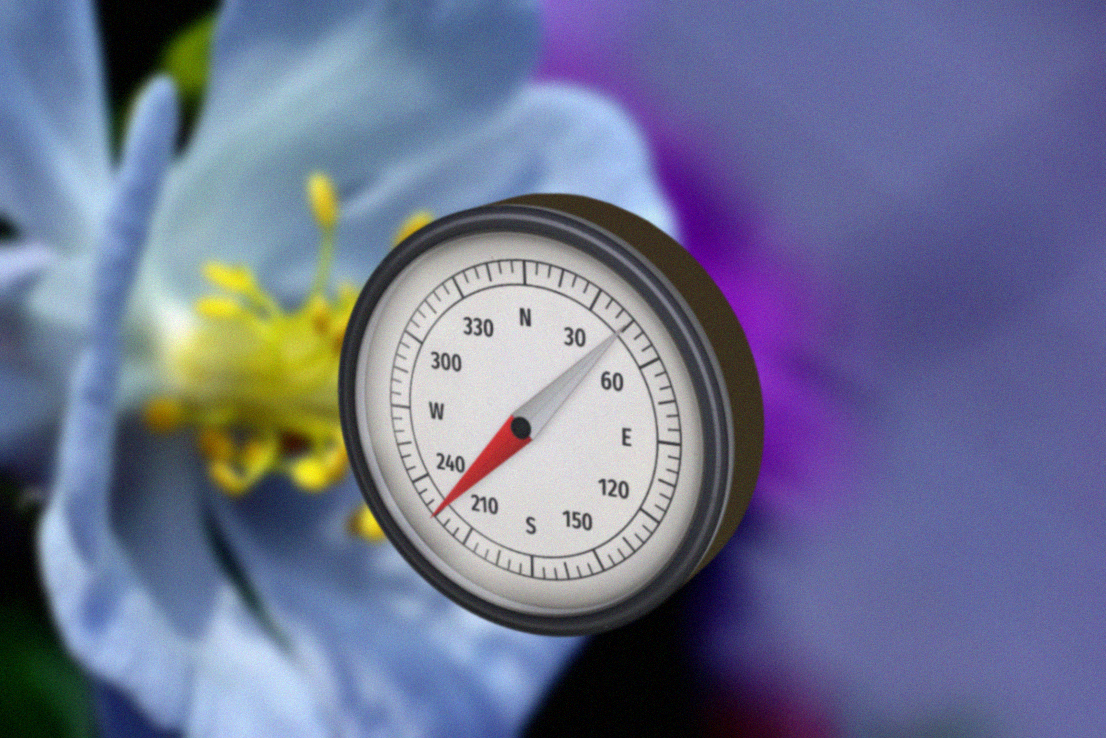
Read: 225 °
